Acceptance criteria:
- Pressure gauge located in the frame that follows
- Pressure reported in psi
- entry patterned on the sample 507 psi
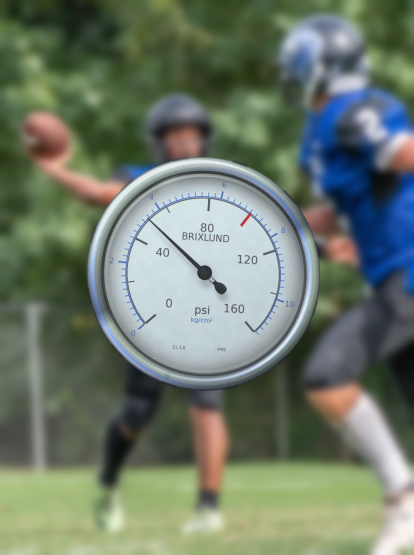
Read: 50 psi
